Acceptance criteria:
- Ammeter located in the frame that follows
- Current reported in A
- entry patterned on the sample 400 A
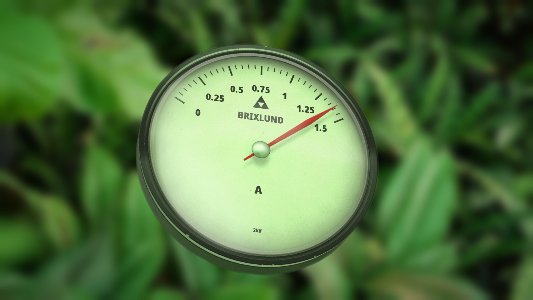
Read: 1.4 A
